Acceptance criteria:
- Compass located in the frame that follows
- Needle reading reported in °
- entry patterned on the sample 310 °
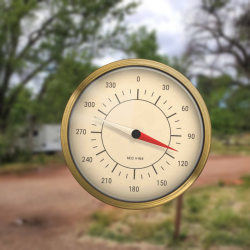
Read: 110 °
